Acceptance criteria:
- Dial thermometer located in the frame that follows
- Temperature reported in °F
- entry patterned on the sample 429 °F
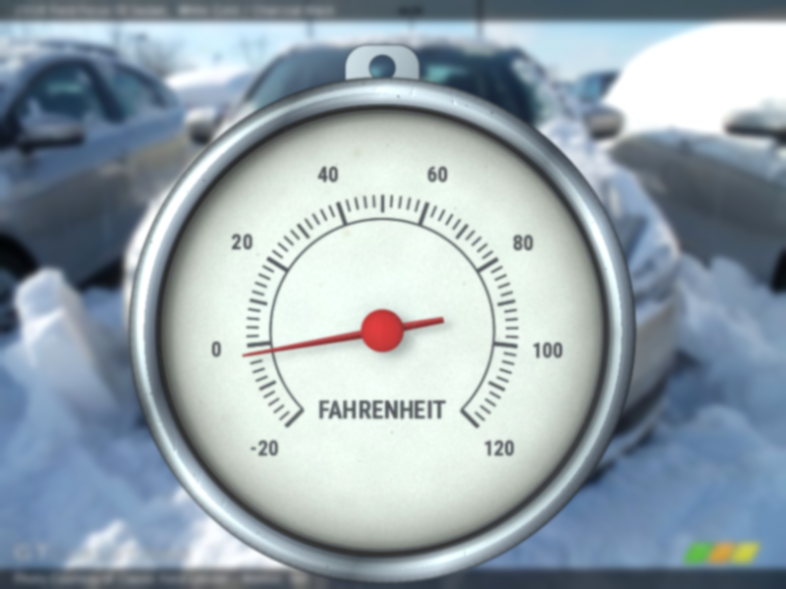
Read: -2 °F
